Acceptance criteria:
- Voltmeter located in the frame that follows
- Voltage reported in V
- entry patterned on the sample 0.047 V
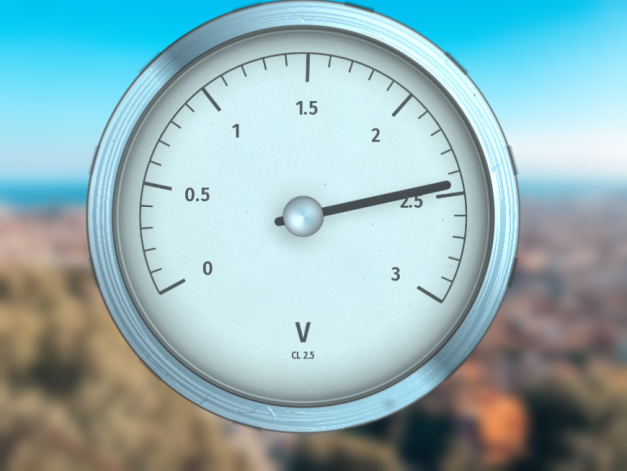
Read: 2.45 V
